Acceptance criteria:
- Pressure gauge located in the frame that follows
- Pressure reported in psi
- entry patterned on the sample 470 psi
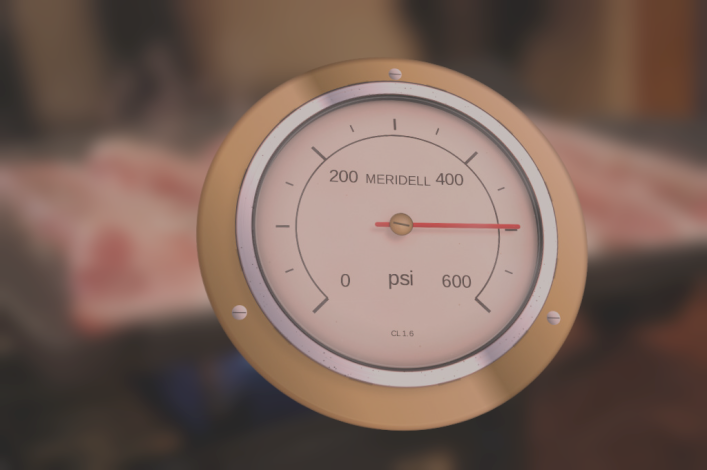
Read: 500 psi
